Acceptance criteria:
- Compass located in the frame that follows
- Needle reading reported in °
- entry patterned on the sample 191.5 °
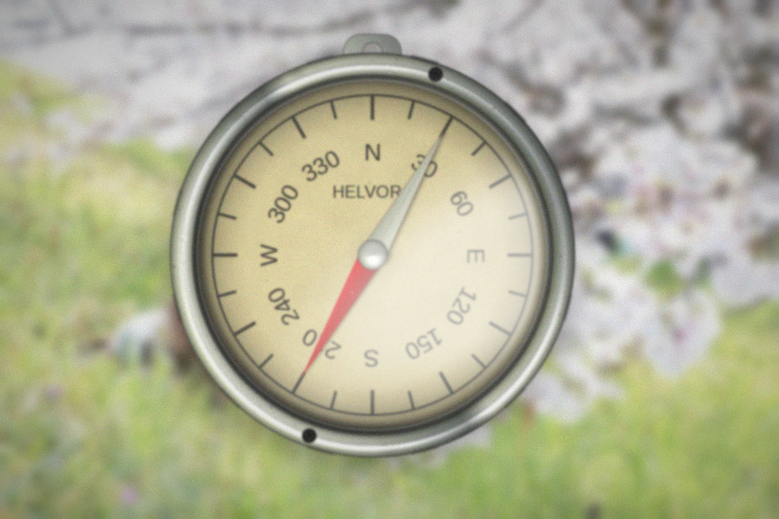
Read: 210 °
